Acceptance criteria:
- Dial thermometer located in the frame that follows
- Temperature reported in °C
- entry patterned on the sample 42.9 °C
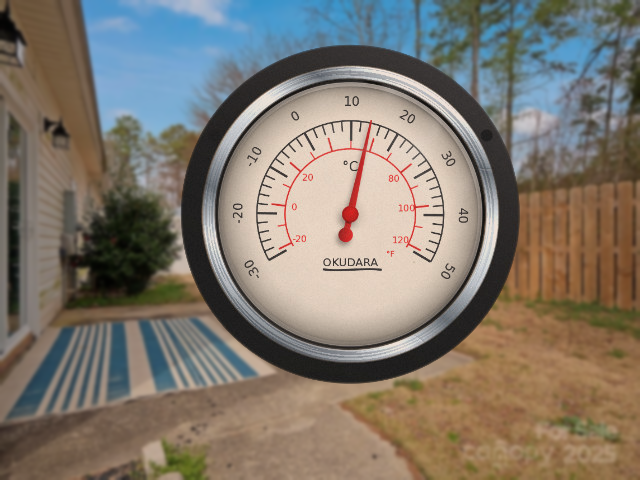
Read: 14 °C
